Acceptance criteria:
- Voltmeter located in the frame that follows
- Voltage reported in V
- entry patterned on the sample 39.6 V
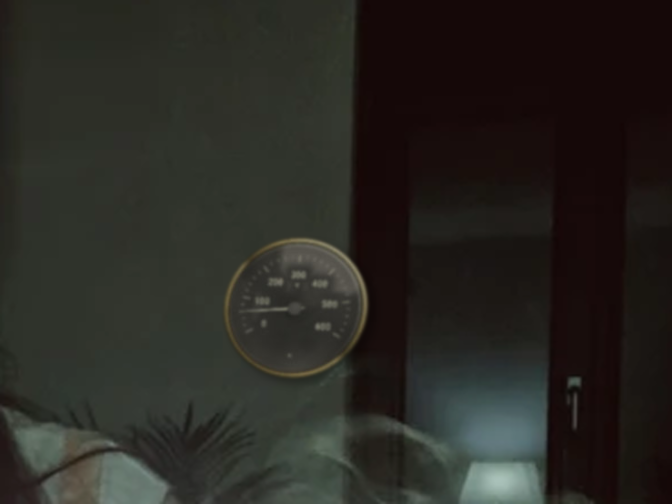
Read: 60 V
